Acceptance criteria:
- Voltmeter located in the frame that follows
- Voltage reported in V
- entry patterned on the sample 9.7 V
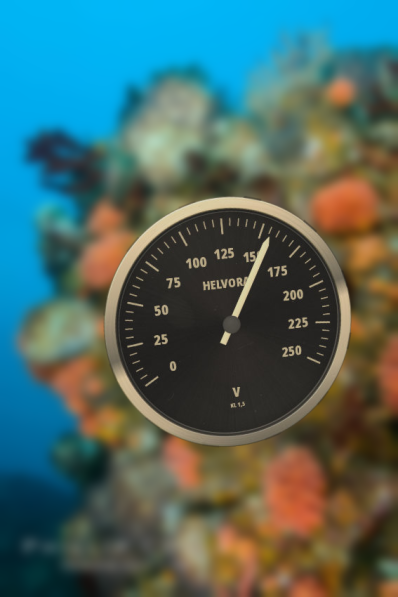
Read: 155 V
